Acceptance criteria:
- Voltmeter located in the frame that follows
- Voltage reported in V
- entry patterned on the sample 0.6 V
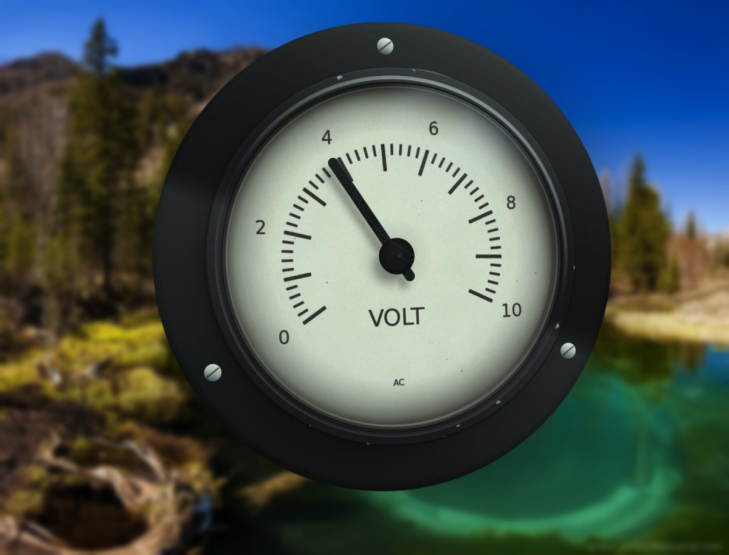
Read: 3.8 V
